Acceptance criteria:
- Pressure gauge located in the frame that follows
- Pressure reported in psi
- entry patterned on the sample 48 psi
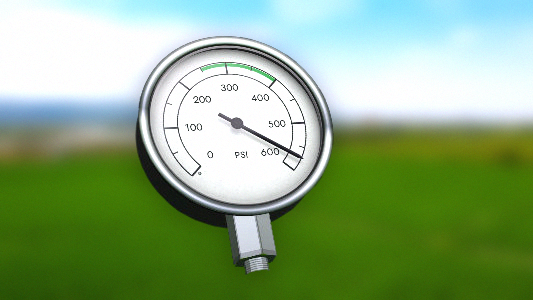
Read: 575 psi
